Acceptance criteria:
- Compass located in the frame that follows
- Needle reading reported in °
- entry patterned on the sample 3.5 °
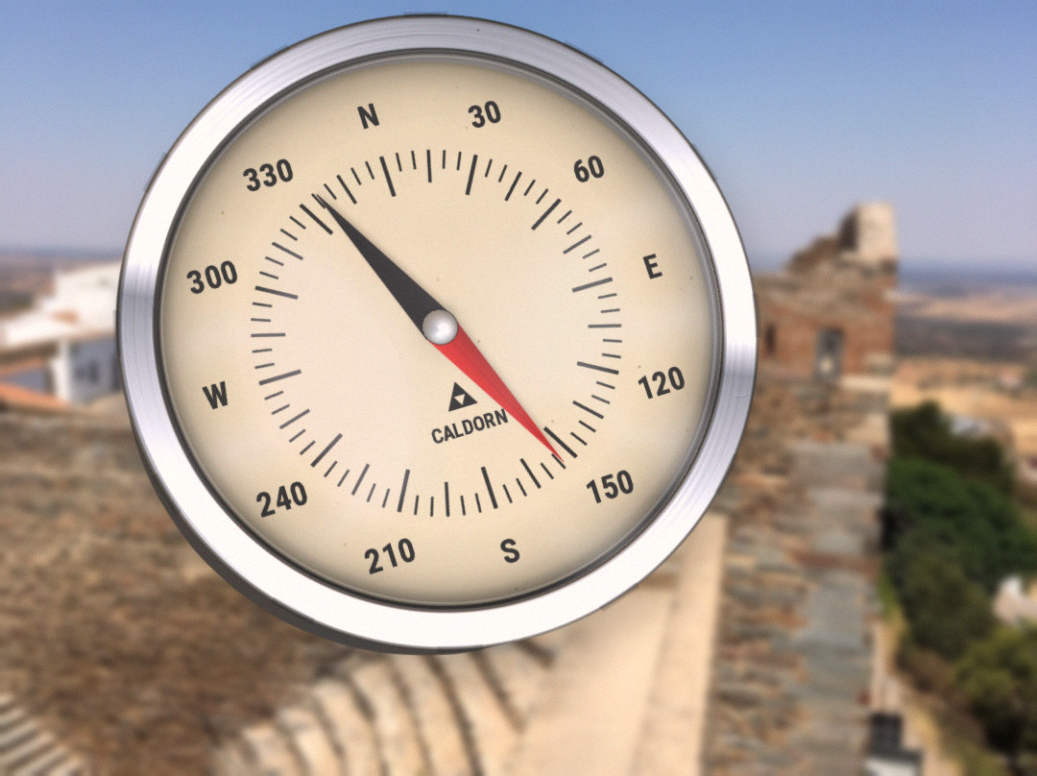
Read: 155 °
